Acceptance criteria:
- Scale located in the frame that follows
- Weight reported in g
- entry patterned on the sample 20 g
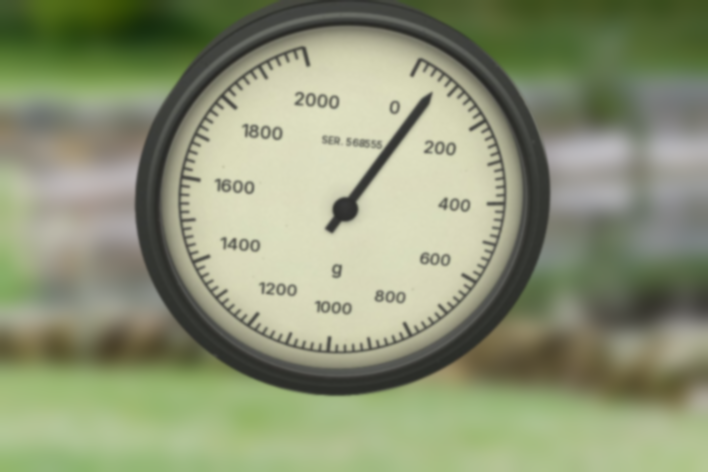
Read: 60 g
